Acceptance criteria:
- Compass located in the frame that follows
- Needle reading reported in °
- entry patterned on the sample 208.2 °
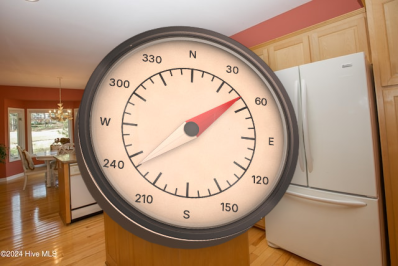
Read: 50 °
